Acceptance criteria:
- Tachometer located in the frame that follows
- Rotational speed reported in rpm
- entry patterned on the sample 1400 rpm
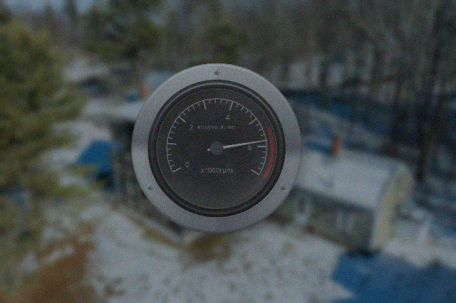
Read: 5800 rpm
